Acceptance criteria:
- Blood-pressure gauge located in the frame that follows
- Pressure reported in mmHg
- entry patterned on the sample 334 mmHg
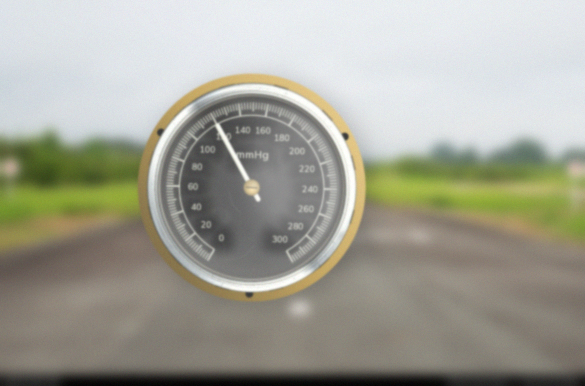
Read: 120 mmHg
